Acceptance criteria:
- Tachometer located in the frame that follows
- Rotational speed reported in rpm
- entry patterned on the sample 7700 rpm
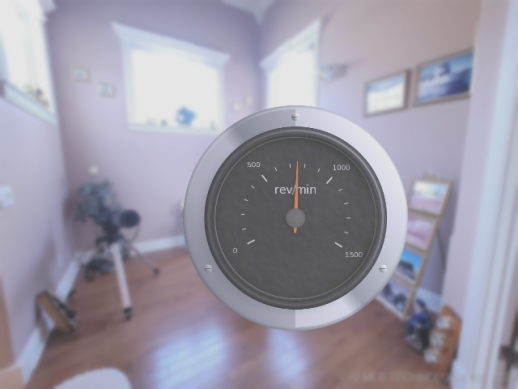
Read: 750 rpm
